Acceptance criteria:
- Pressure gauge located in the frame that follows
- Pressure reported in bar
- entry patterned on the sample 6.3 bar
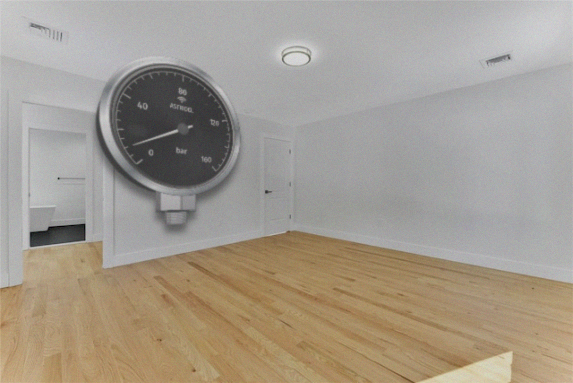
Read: 10 bar
